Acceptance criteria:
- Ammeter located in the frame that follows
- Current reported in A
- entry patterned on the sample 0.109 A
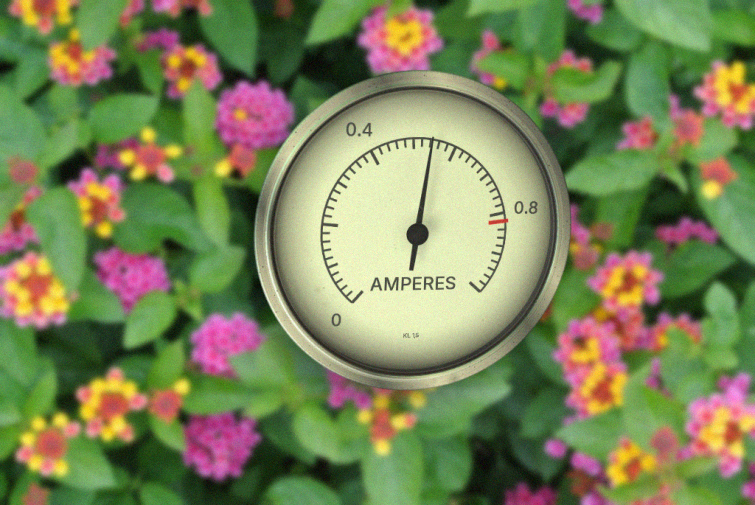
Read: 0.54 A
